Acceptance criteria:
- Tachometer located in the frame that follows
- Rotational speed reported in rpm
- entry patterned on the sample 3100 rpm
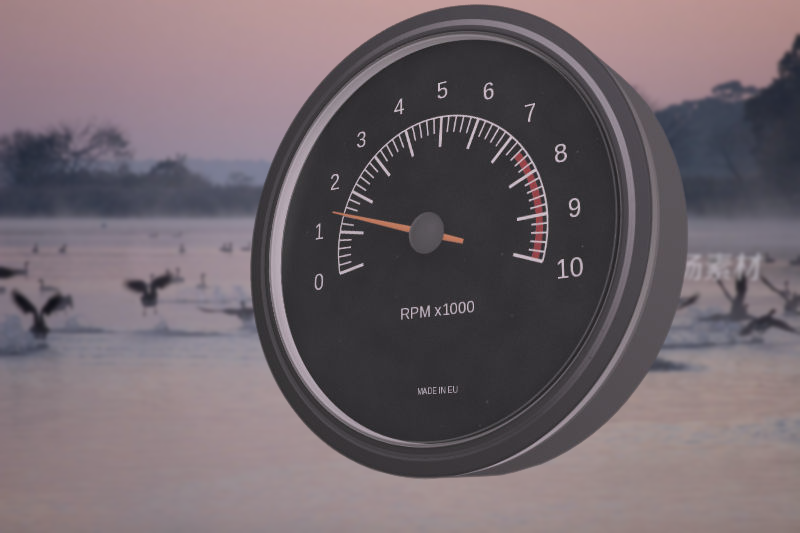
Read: 1400 rpm
